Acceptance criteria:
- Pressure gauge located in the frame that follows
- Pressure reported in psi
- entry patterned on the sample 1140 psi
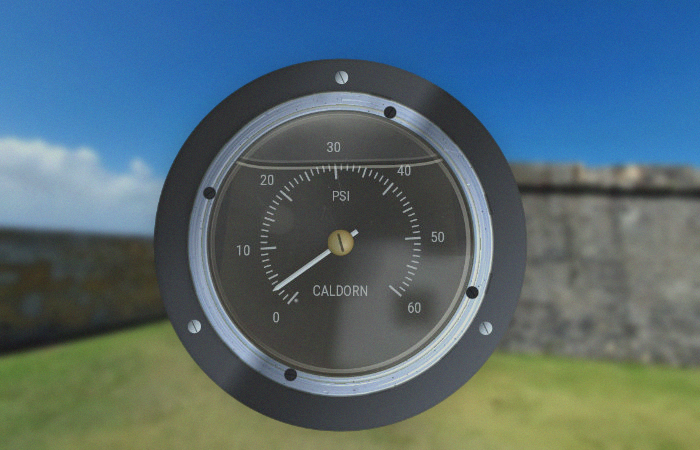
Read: 3 psi
